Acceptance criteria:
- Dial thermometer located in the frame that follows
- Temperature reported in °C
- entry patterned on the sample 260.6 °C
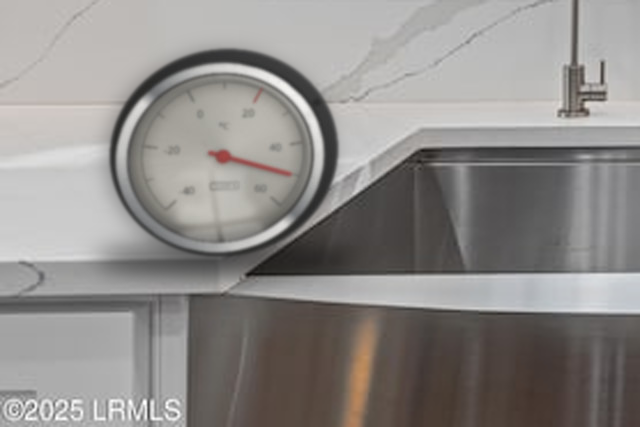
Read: 50 °C
